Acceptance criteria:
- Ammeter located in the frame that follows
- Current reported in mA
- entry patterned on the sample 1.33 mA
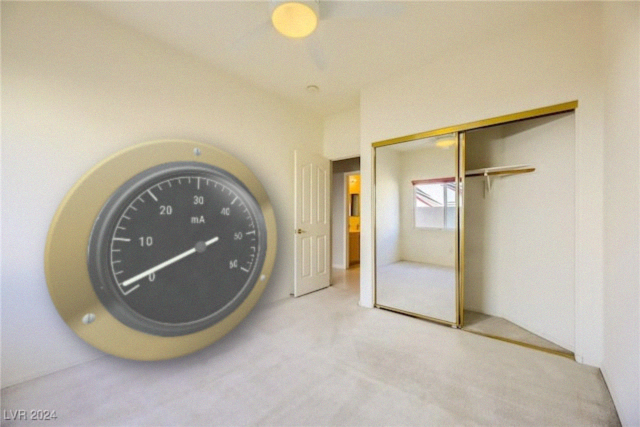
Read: 2 mA
